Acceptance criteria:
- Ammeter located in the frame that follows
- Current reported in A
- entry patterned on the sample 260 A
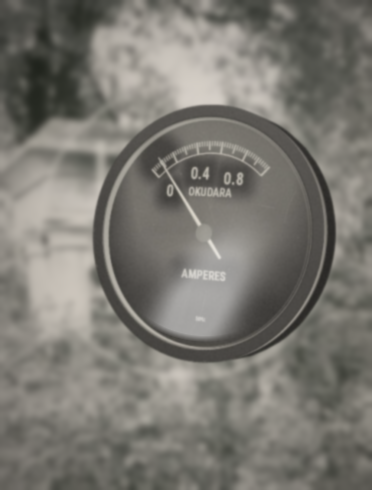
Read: 0.1 A
